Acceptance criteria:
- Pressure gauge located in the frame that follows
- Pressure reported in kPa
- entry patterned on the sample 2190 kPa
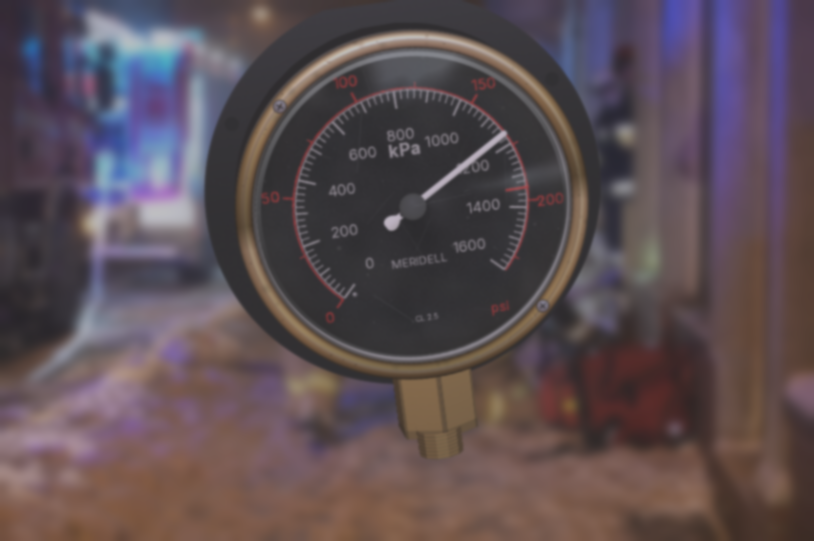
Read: 1160 kPa
